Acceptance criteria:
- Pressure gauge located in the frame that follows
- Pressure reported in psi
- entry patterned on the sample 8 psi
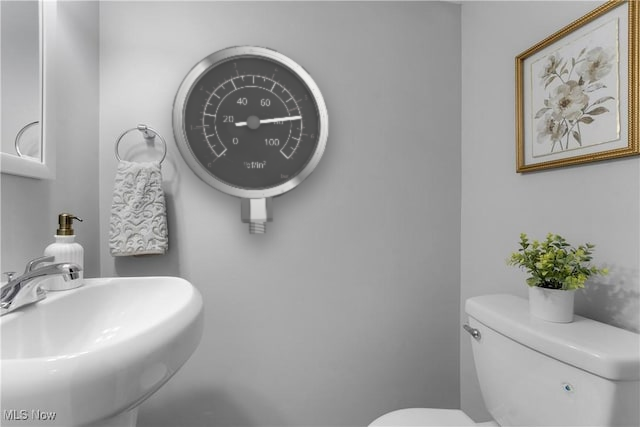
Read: 80 psi
